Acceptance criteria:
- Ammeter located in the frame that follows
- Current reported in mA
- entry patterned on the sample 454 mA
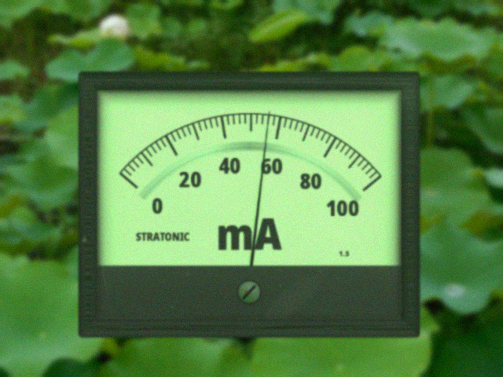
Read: 56 mA
